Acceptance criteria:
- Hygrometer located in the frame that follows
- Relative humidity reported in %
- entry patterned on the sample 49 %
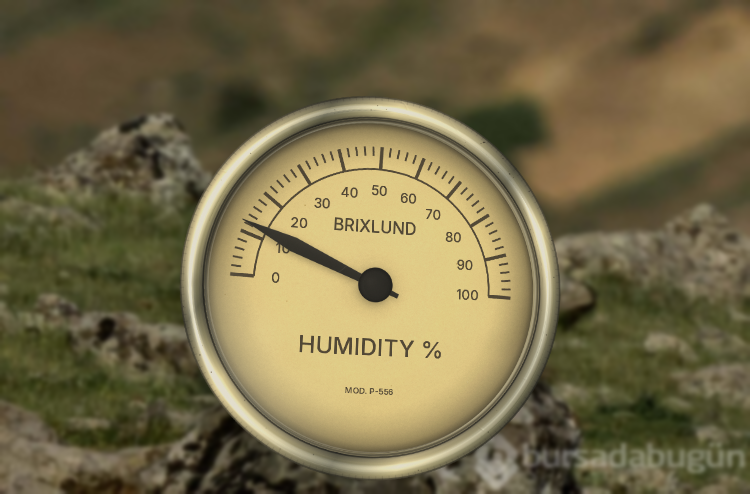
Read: 12 %
